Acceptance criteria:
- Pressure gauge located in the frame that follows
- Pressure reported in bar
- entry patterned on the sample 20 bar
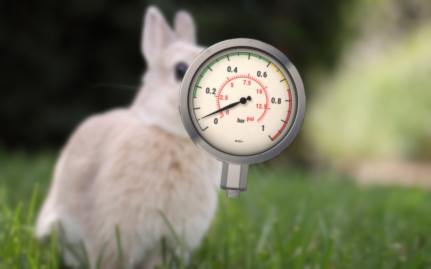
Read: 0.05 bar
